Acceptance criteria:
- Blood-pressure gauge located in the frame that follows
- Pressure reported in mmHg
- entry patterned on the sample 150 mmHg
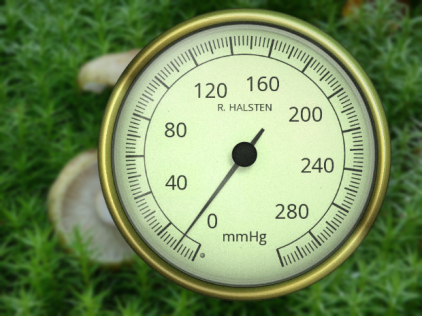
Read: 10 mmHg
